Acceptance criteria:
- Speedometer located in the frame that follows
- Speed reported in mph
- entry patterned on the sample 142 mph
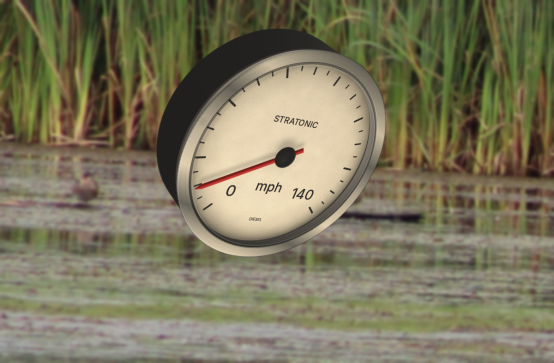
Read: 10 mph
